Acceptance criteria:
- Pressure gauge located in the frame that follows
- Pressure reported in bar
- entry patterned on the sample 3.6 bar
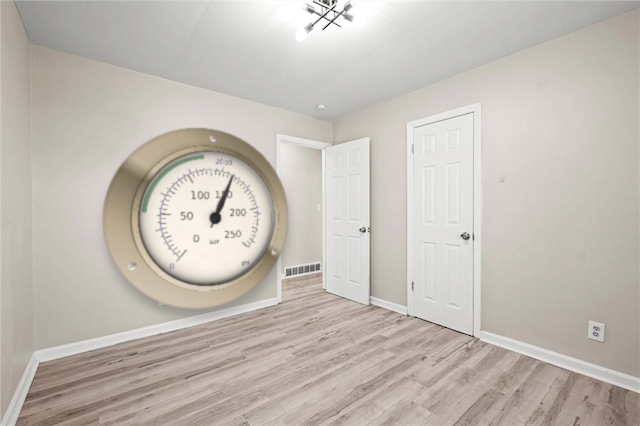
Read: 150 bar
